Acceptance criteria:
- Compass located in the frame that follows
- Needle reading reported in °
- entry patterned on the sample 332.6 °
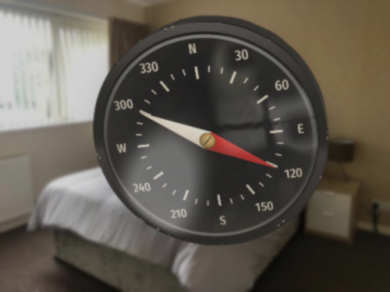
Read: 120 °
